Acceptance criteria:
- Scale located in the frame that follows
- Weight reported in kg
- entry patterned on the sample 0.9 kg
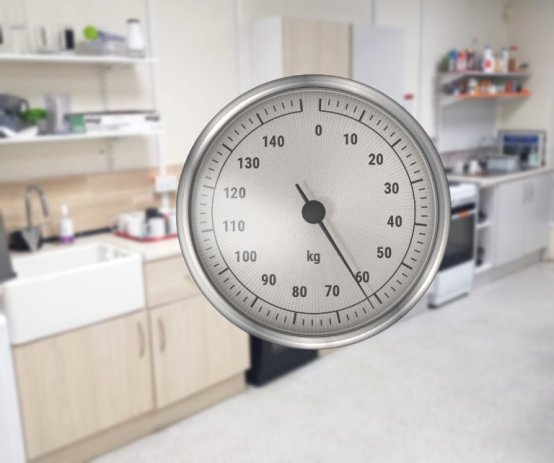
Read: 62 kg
